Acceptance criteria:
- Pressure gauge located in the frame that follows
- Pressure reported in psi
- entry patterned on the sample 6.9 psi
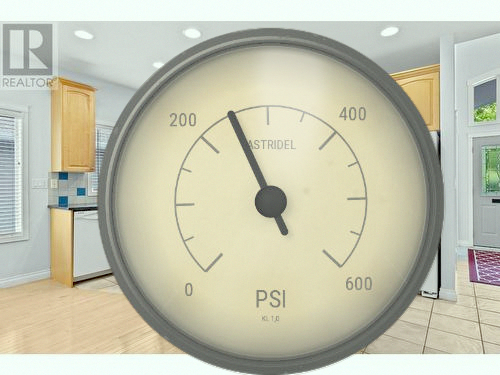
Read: 250 psi
